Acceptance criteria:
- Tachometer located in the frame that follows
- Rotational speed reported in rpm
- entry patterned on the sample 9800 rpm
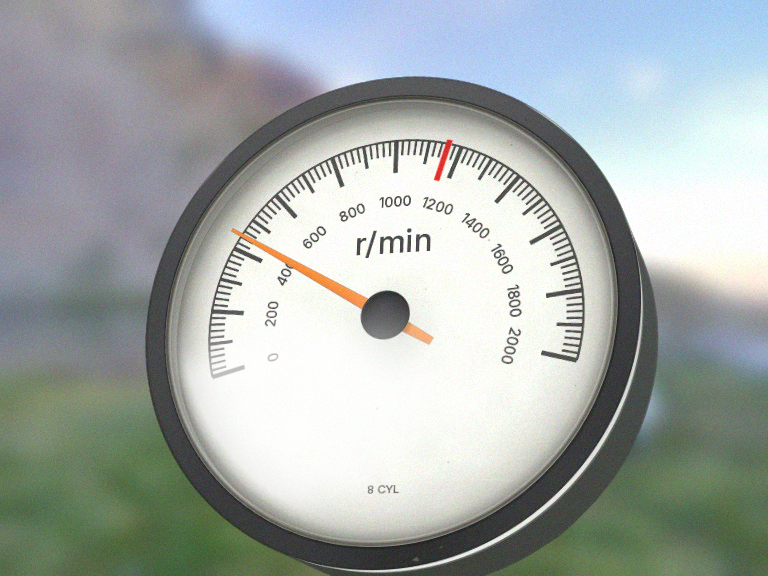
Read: 440 rpm
